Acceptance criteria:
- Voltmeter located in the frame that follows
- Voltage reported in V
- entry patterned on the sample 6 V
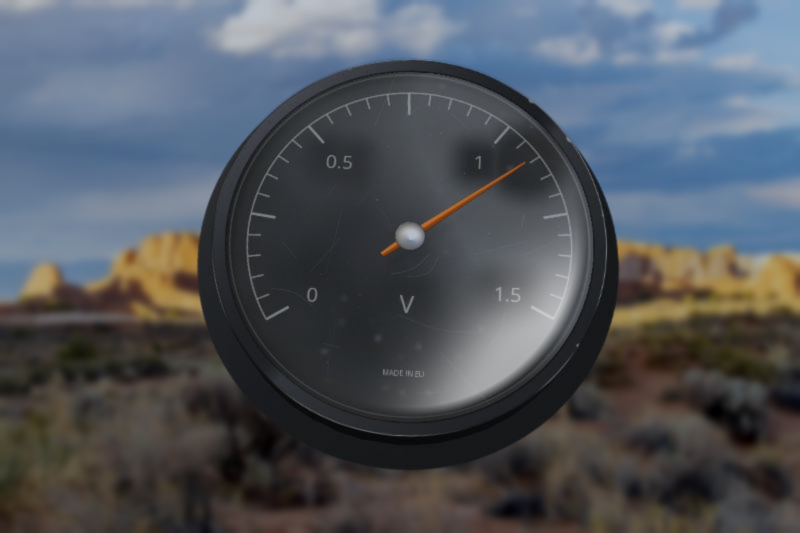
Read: 1.1 V
